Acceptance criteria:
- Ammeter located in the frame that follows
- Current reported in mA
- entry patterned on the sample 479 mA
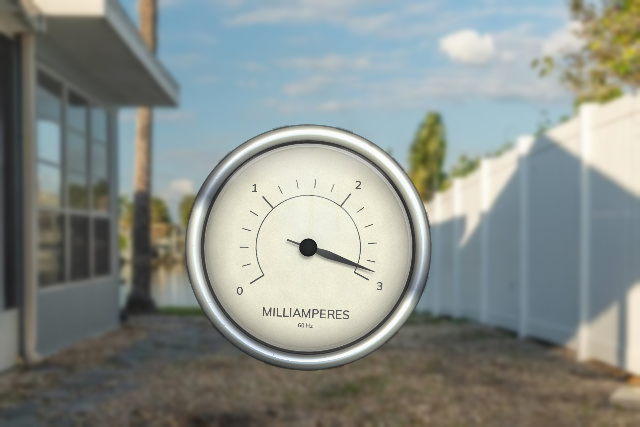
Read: 2.9 mA
